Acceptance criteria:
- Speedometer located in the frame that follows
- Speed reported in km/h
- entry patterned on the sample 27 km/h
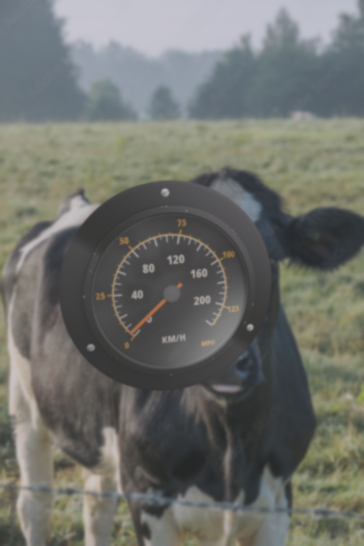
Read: 5 km/h
